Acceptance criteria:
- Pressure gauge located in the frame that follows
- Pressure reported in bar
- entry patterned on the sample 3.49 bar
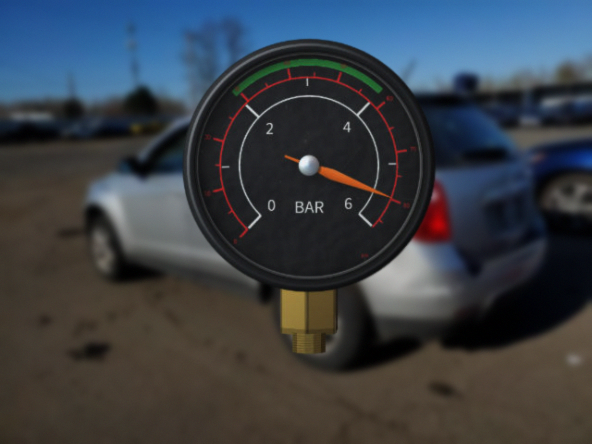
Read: 5.5 bar
